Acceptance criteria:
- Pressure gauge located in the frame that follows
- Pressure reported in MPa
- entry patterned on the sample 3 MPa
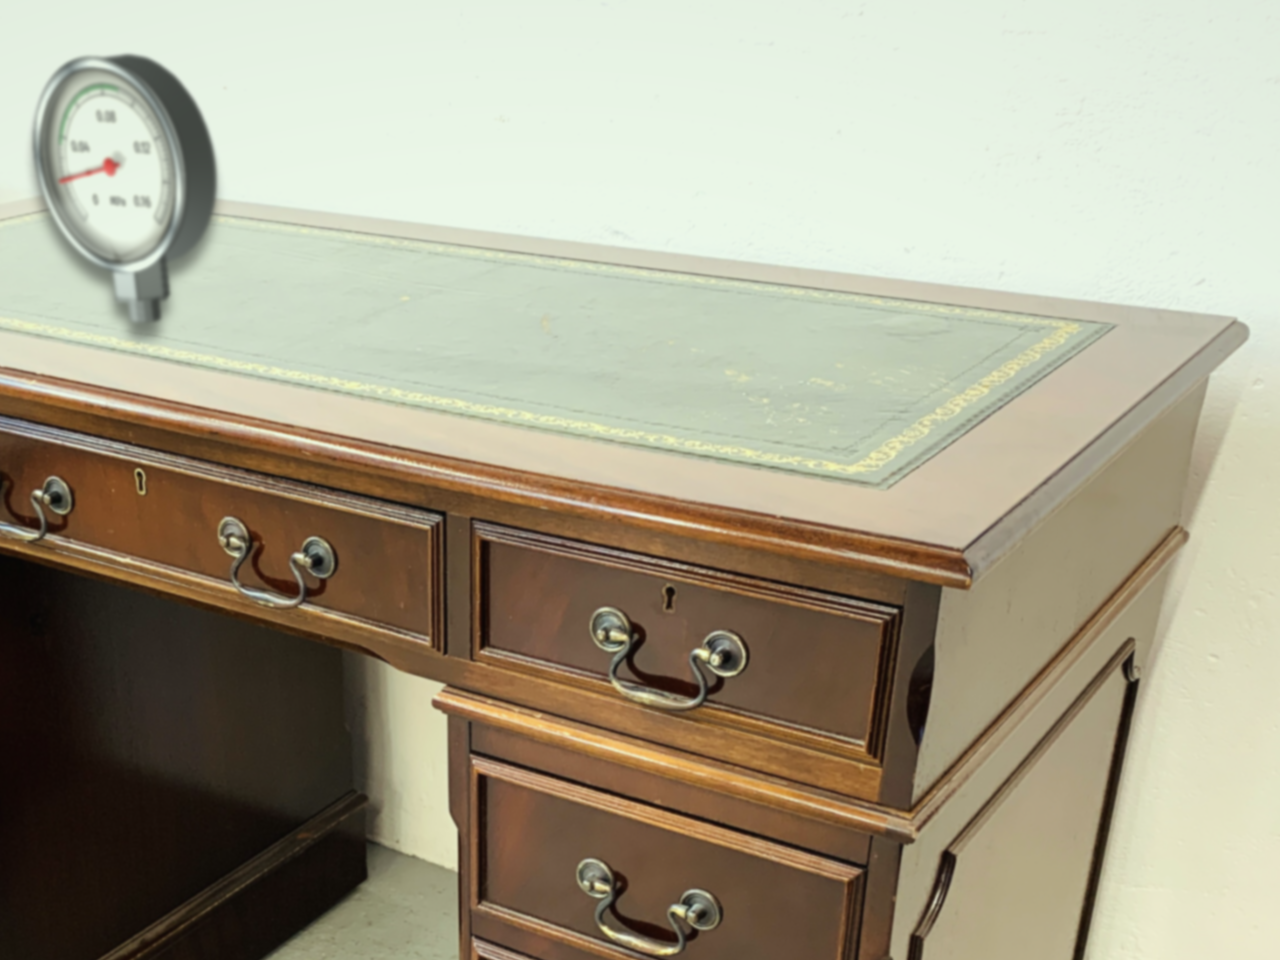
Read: 0.02 MPa
